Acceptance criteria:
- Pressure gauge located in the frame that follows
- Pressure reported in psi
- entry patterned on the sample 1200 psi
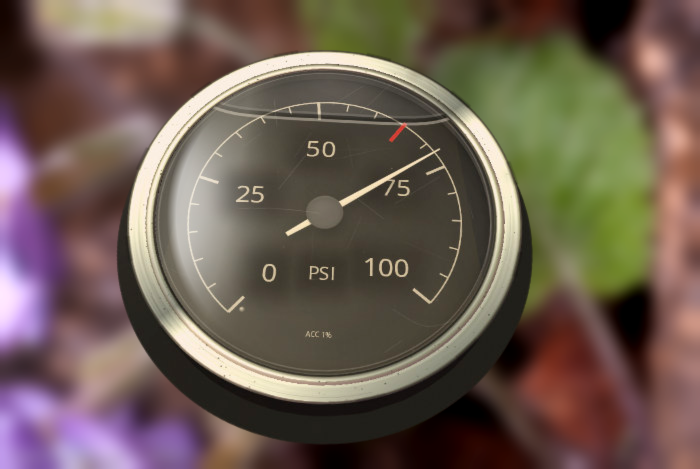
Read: 72.5 psi
